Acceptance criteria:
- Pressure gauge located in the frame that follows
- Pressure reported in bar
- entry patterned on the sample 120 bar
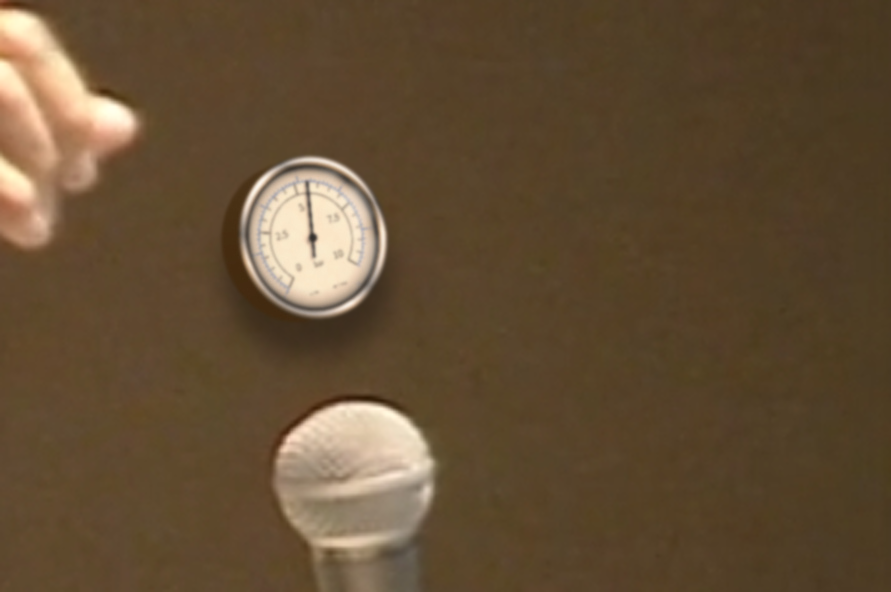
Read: 5.5 bar
